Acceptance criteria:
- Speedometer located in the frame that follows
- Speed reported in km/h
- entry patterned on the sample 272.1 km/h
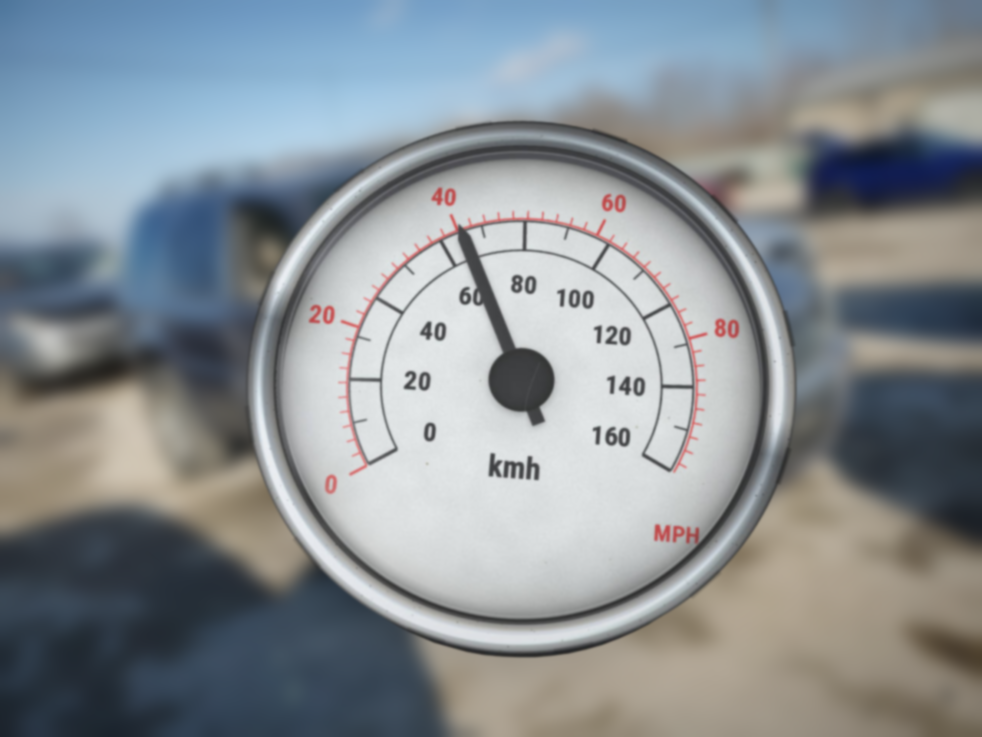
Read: 65 km/h
